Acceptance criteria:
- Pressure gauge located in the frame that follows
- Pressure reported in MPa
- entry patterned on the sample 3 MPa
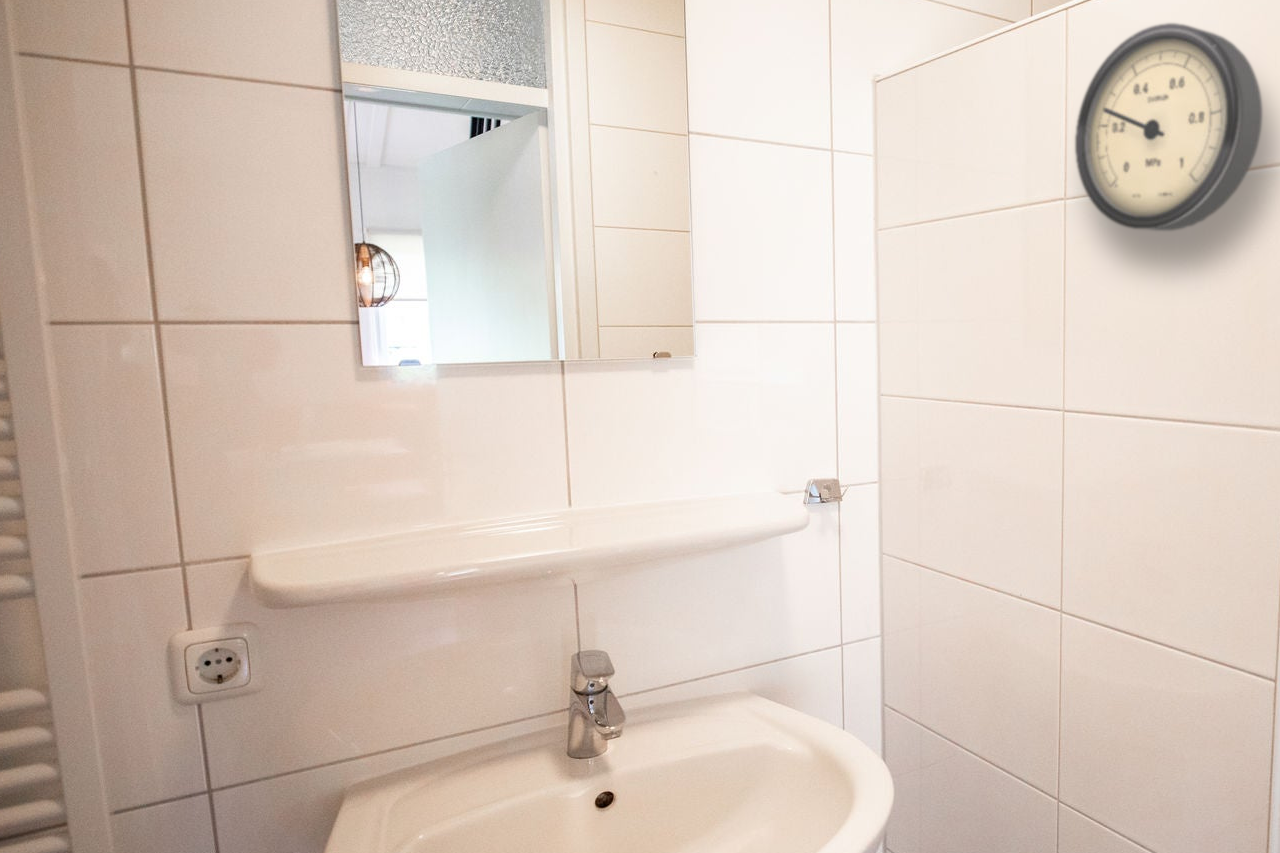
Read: 0.25 MPa
